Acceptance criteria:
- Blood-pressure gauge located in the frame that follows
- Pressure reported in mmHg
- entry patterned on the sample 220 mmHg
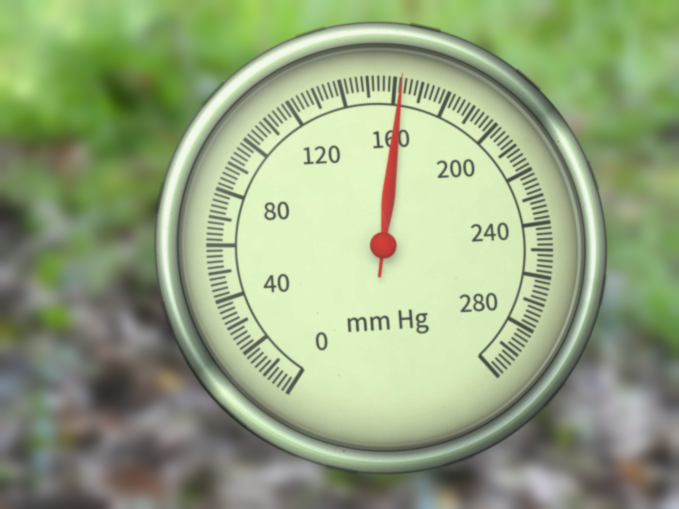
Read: 162 mmHg
